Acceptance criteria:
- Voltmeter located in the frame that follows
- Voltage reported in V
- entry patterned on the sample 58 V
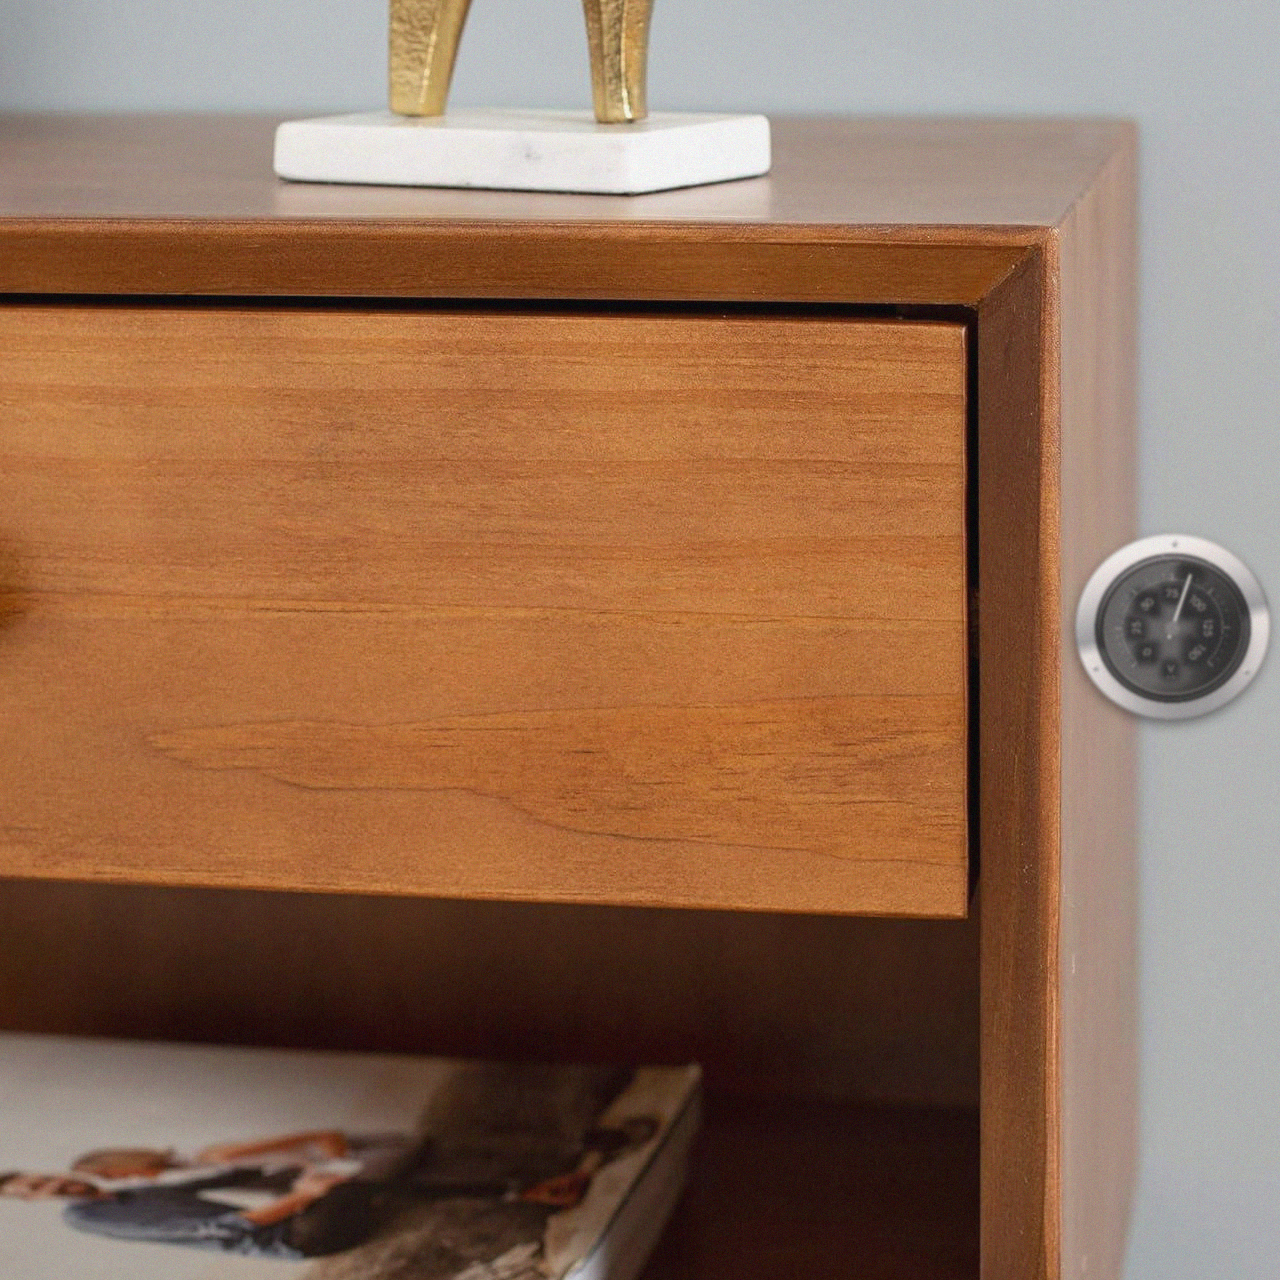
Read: 85 V
